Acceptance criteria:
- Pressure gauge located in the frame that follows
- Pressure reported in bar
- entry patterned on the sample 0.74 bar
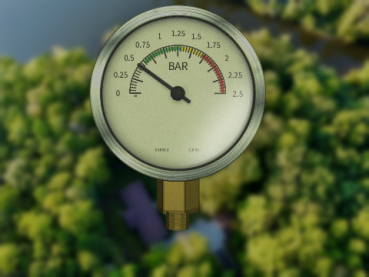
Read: 0.5 bar
